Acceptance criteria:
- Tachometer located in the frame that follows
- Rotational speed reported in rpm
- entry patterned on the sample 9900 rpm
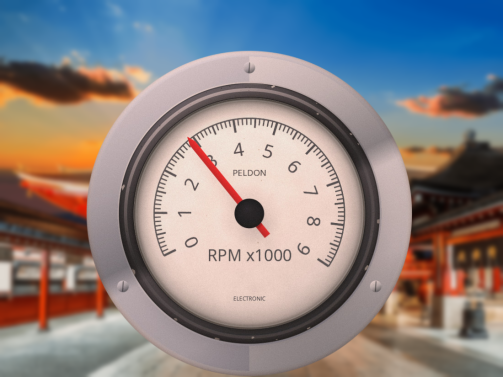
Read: 2900 rpm
